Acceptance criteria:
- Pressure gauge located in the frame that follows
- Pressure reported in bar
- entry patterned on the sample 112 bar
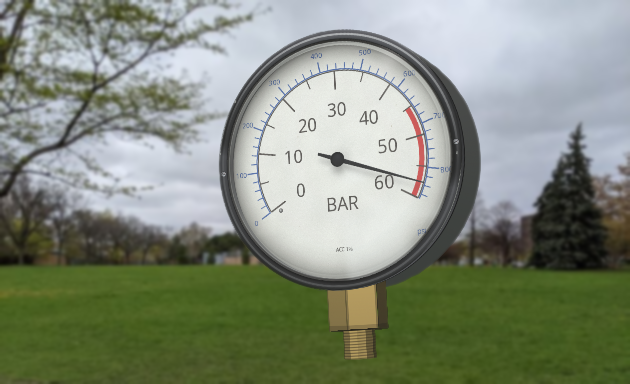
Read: 57.5 bar
